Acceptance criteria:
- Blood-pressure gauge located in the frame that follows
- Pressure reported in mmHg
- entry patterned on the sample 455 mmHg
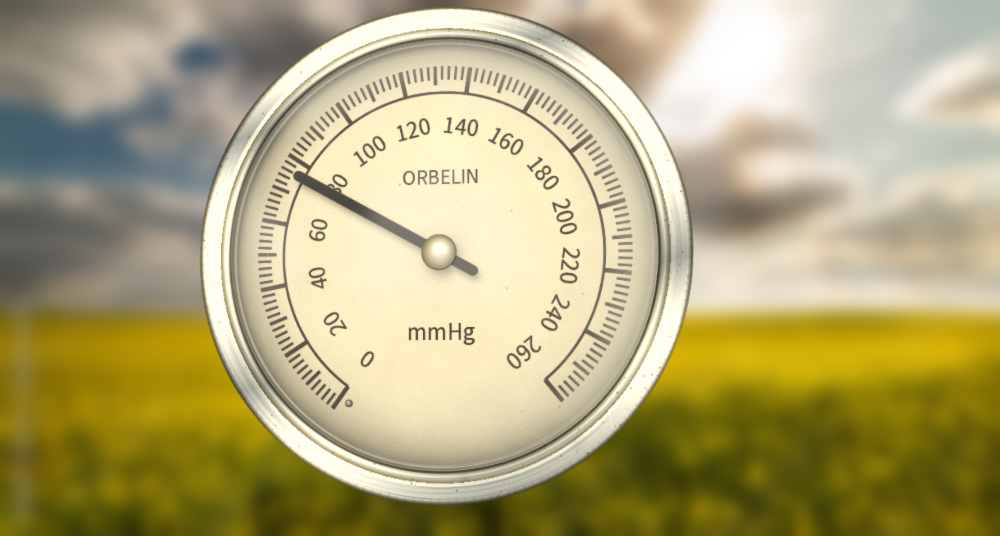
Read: 76 mmHg
